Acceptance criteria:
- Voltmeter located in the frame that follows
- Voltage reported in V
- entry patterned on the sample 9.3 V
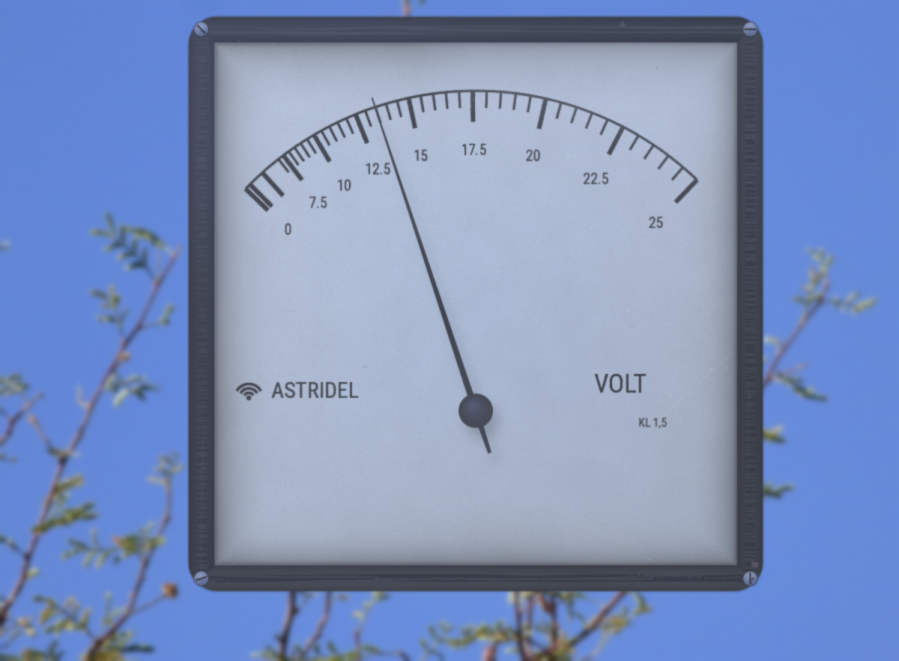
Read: 13.5 V
